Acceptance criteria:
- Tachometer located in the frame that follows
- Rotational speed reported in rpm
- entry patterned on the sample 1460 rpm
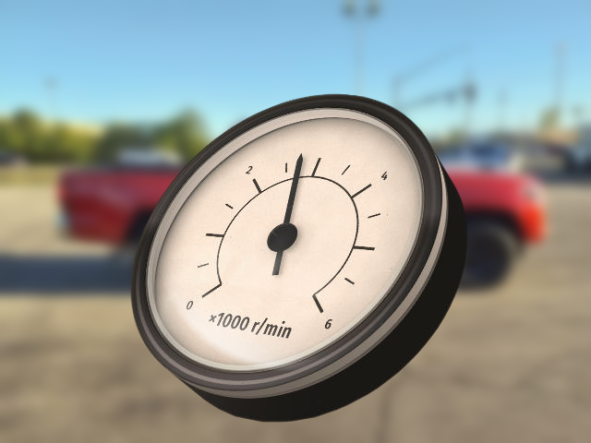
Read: 2750 rpm
